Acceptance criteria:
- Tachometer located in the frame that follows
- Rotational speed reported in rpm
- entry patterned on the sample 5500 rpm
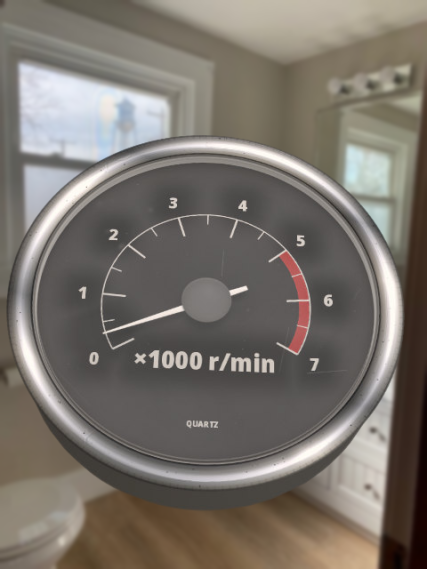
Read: 250 rpm
